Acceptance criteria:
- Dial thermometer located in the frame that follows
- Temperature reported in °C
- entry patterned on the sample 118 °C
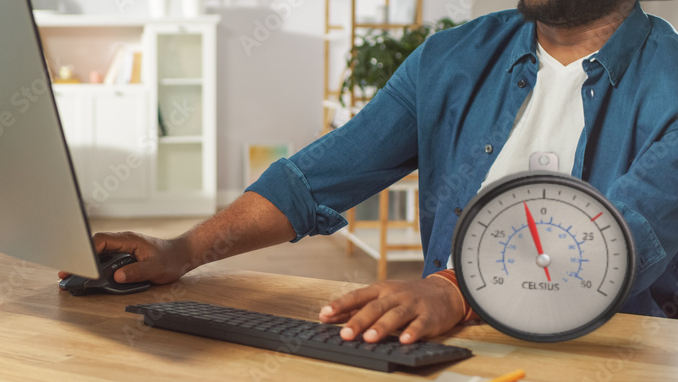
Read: -7.5 °C
